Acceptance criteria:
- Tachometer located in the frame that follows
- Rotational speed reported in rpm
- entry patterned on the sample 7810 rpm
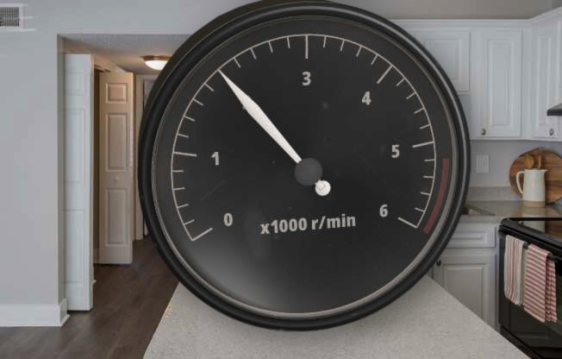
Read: 2000 rpm
